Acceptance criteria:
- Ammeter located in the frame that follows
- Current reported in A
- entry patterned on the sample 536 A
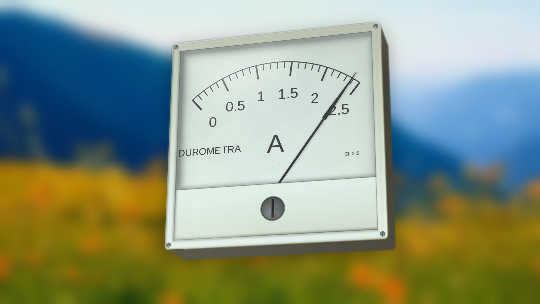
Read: 2.4 A
